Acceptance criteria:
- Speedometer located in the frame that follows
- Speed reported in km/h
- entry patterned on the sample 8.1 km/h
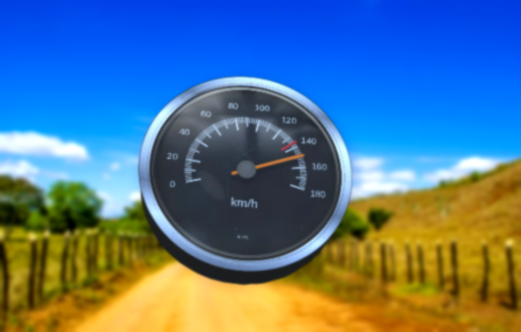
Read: 150 km/h
